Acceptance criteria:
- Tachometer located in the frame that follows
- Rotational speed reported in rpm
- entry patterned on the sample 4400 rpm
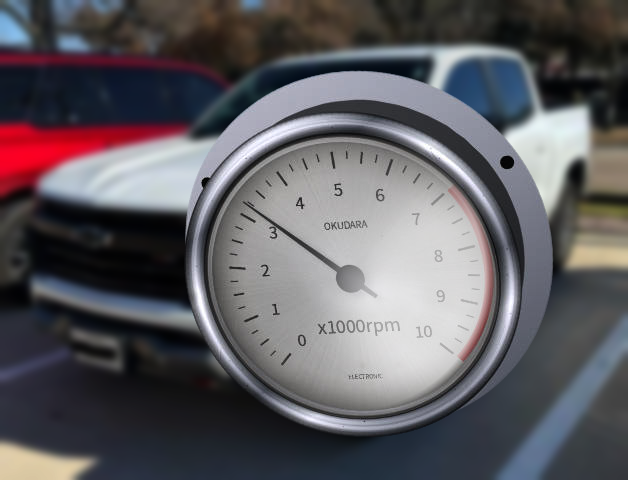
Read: 3250 rpm
